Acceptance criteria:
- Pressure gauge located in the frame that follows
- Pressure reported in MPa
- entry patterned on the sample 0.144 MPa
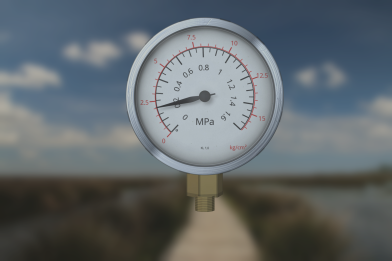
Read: 0.2 MPa
